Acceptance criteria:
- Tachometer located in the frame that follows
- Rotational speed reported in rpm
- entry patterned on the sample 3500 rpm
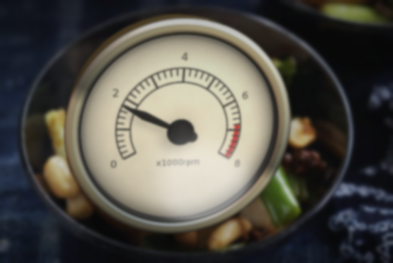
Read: 1800 rpm
